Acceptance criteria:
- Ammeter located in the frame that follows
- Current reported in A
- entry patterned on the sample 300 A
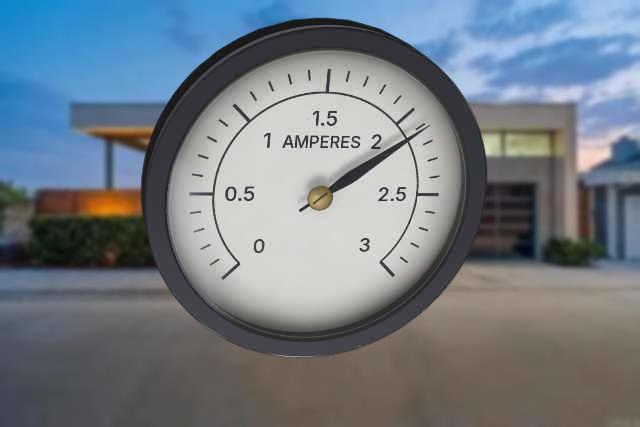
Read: 2.1 A
